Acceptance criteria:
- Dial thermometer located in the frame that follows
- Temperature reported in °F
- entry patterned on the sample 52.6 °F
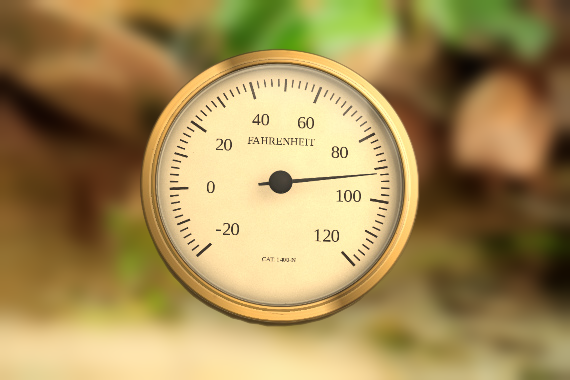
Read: 92 °F
